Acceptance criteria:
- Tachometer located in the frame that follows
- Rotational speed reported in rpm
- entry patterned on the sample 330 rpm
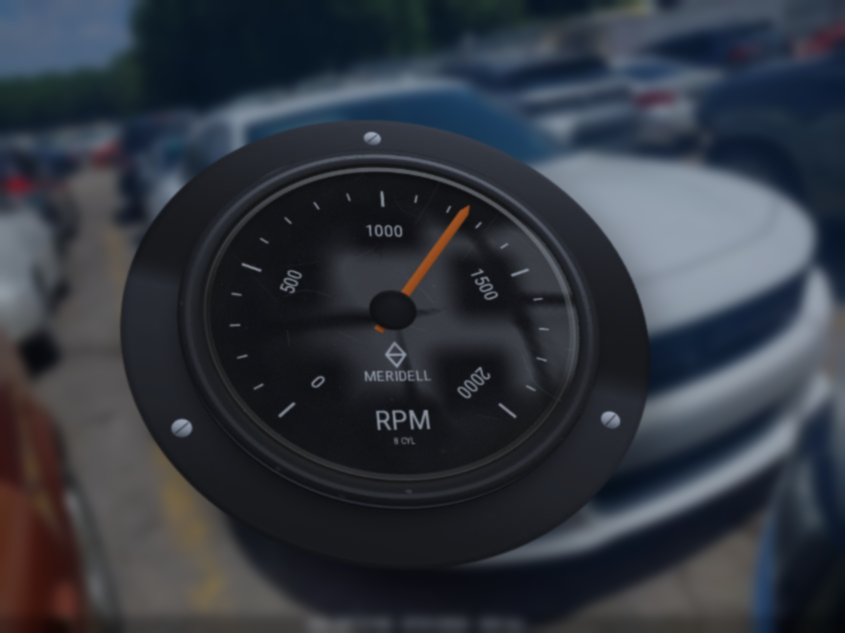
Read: 1250 rpm
